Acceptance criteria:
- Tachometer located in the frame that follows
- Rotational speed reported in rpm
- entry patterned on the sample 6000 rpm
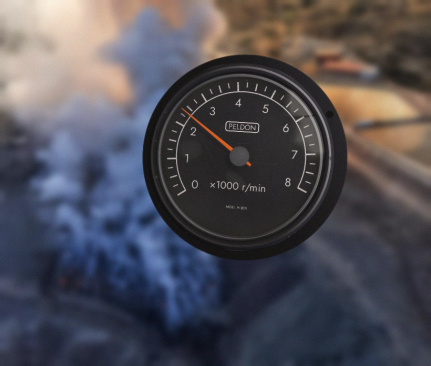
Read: 2375 rpm
